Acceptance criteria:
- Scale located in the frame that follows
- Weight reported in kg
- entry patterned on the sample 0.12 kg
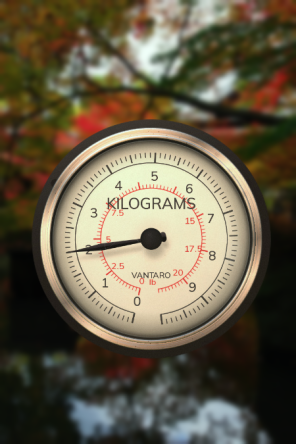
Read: 2 kg
